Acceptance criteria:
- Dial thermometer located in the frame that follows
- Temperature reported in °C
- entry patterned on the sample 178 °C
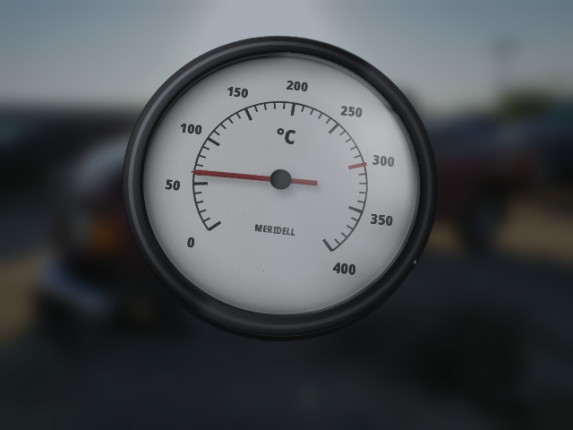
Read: 60 °C
